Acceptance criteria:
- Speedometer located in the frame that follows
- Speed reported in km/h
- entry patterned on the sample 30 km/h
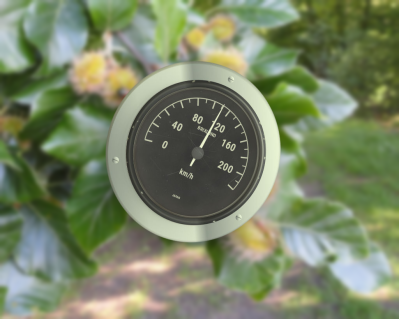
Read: 110 km/h
